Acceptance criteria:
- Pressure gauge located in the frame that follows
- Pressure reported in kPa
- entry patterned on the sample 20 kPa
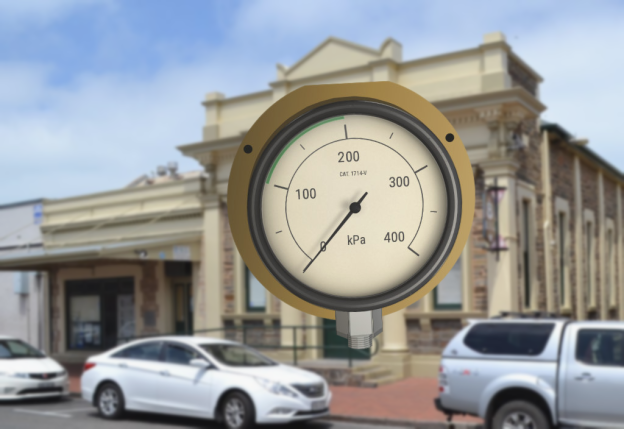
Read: 0 kPa
